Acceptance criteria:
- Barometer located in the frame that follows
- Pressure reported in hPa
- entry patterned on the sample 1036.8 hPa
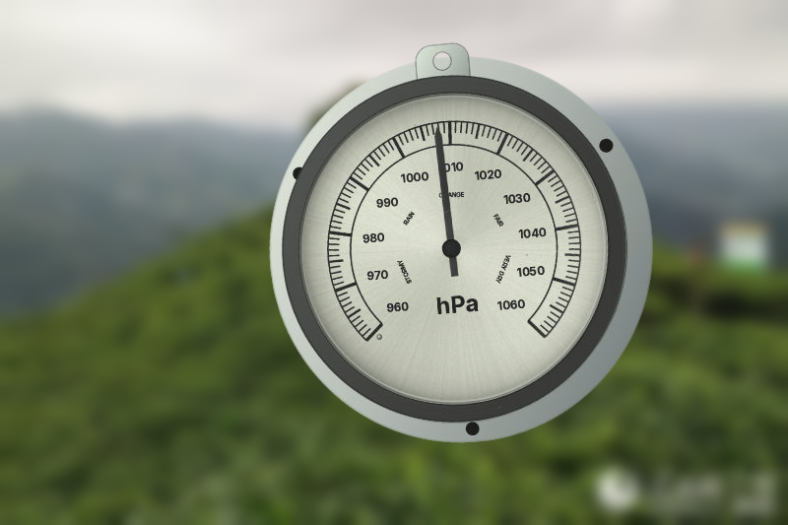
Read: 1008 hPa
